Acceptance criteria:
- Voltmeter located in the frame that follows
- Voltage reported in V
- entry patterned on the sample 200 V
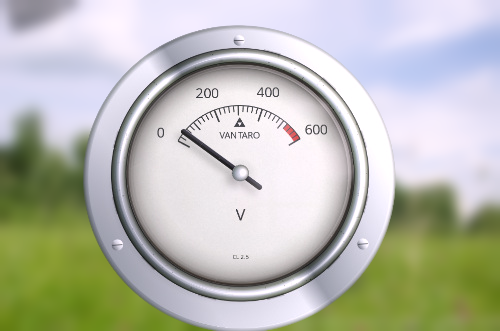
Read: 40 V
